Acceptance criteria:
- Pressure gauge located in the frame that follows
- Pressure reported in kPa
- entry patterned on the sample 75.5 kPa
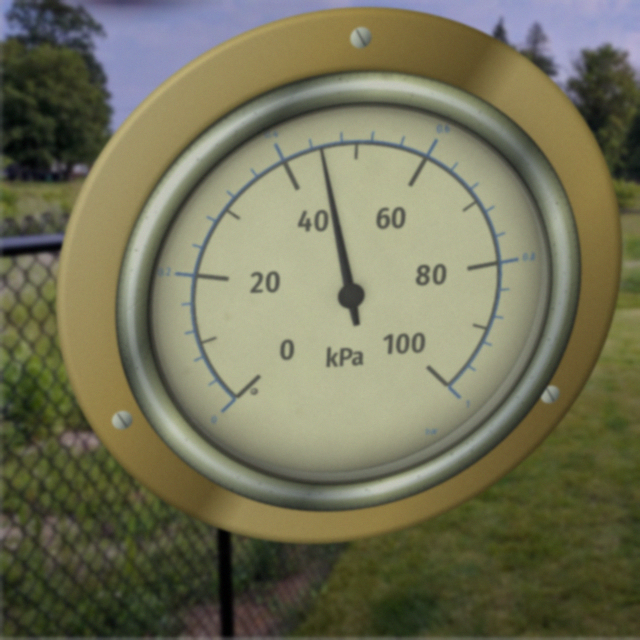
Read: 45 kPa
